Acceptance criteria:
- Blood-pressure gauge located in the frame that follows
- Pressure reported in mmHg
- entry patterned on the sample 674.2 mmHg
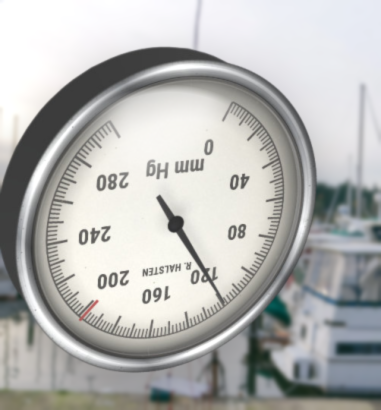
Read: 120 mmHg
